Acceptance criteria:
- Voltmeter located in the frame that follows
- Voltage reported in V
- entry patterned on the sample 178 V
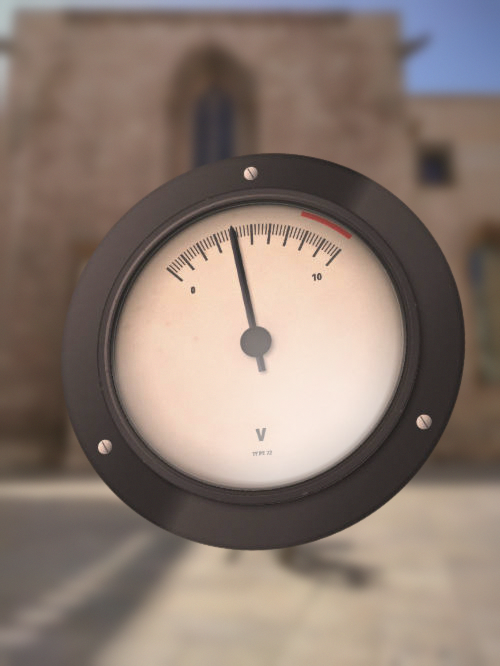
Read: 4 V
